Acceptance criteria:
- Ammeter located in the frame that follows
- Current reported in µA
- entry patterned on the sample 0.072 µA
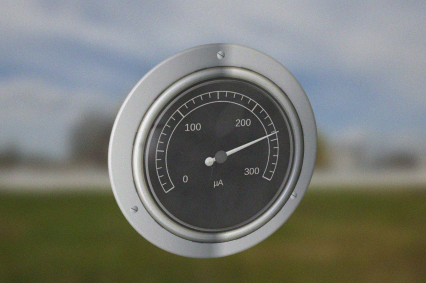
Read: 240 µA
